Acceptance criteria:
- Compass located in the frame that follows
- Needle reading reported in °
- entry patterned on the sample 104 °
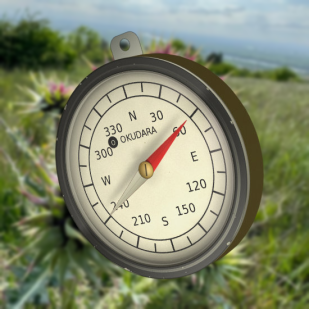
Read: 60 °
